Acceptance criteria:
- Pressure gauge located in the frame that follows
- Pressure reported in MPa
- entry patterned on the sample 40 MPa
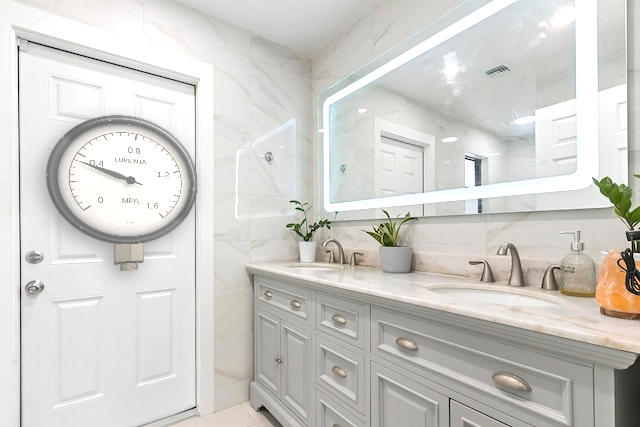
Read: 0.35 MPa
